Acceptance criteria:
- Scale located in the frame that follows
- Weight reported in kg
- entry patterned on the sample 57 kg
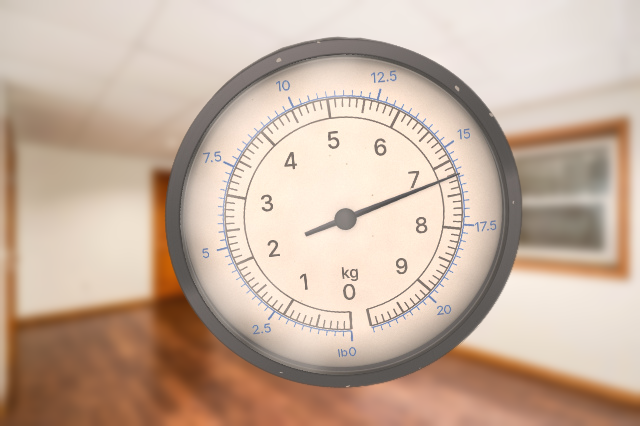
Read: 7.2 kg
